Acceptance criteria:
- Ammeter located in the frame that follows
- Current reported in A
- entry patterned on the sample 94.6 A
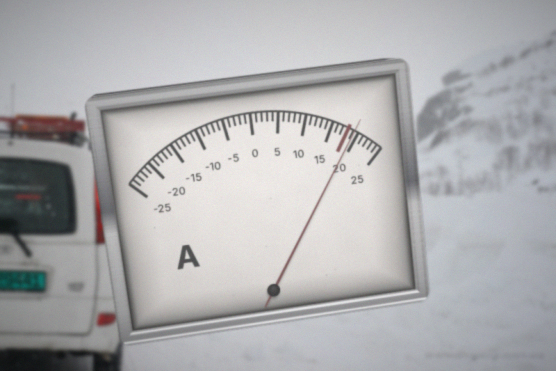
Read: 19 A
